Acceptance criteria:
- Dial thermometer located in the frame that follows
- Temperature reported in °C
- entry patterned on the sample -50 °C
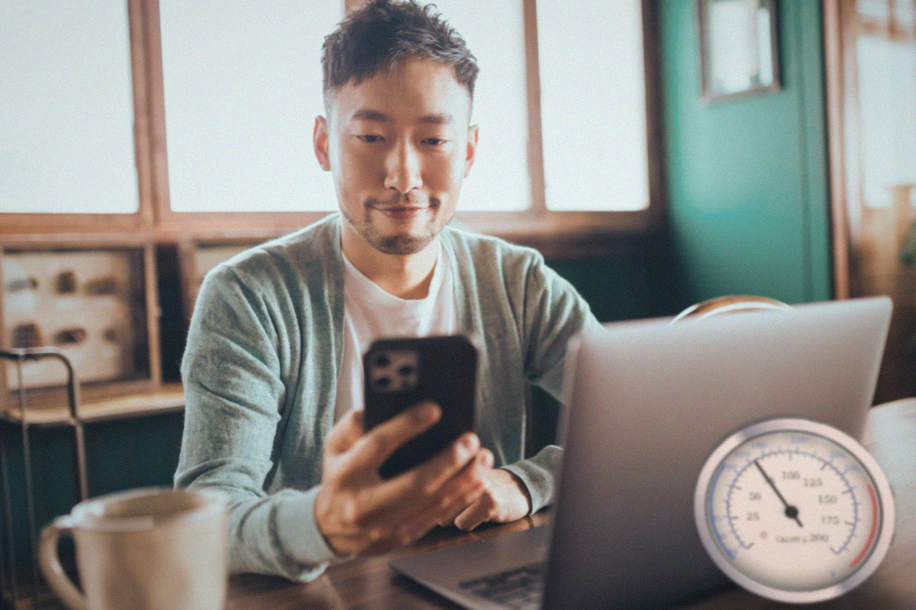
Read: 75 °C
